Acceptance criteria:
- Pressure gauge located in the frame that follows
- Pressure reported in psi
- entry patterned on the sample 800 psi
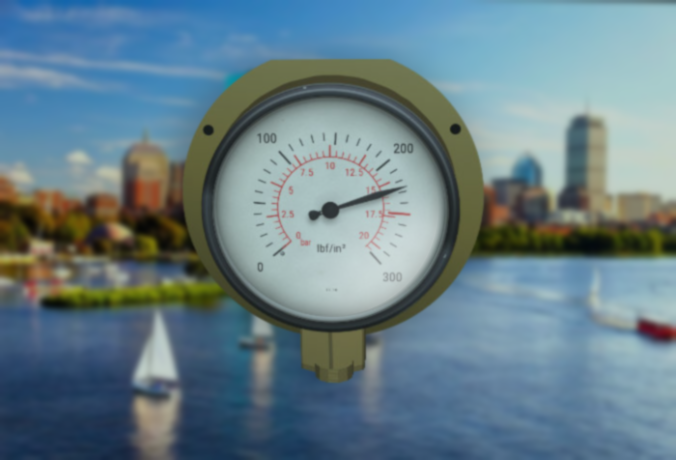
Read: 225 psi
